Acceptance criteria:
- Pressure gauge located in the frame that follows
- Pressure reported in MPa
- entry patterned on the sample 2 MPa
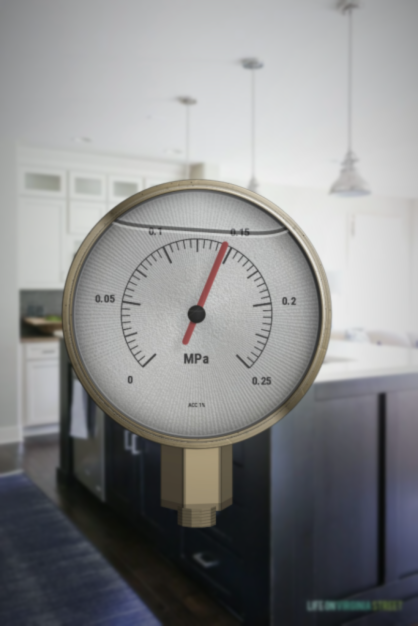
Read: 0.145 MPa
